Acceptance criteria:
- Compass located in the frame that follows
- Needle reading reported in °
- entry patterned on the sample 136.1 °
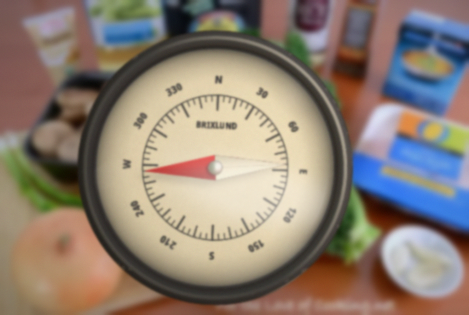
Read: 265 °
